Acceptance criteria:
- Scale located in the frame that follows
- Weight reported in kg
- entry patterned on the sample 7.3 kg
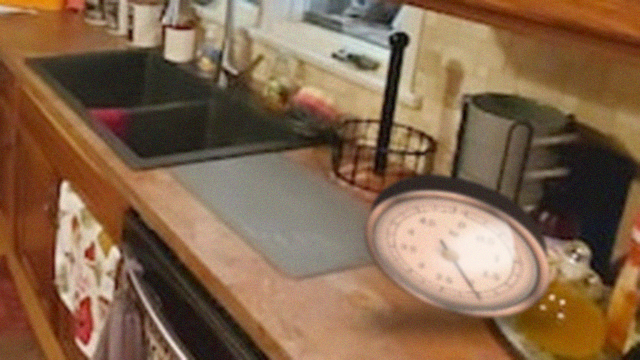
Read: 2 kg
